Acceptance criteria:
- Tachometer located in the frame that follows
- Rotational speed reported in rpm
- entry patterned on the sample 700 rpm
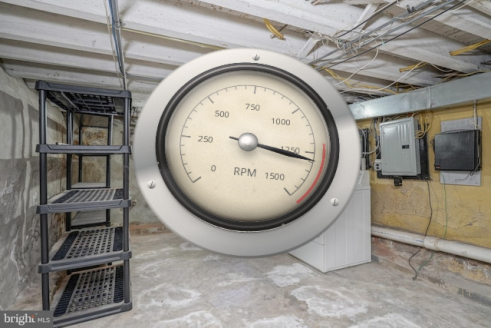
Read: 1300 rpm
